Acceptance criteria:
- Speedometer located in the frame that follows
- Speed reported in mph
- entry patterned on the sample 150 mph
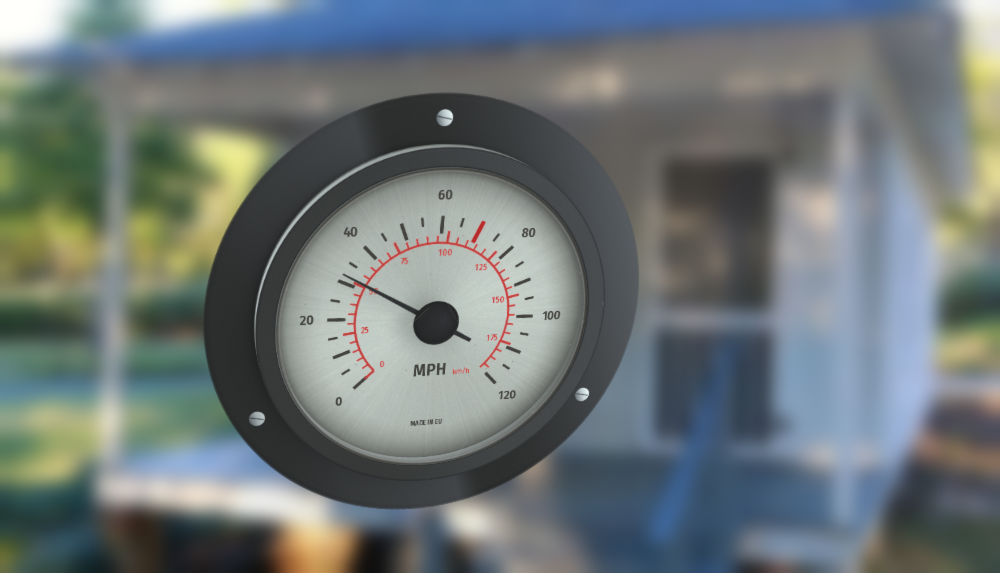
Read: 32.5 mph
